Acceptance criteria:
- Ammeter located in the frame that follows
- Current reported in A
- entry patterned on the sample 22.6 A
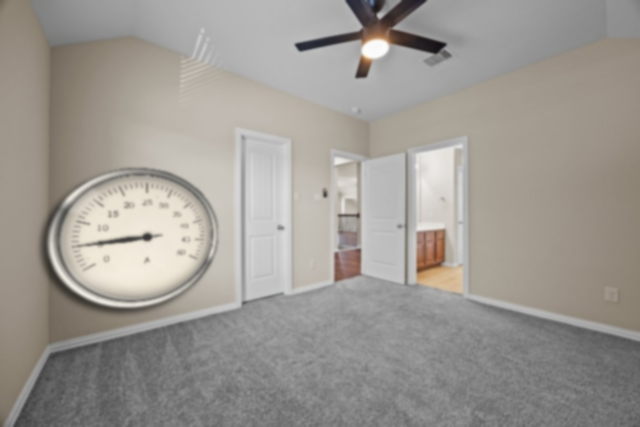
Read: 5 A
